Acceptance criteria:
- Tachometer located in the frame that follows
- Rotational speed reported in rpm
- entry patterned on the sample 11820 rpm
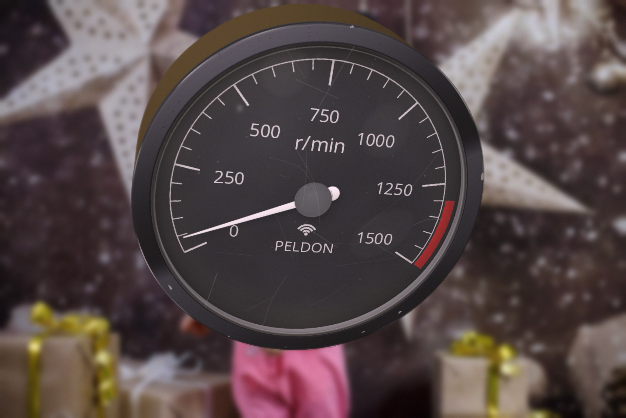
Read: 50 rpm
